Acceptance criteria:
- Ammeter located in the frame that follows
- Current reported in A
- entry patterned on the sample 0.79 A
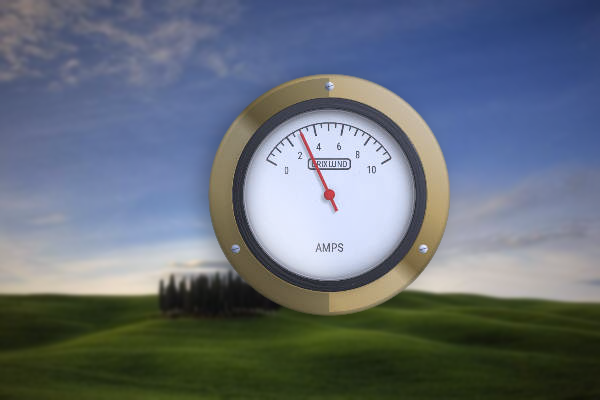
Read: 3 A
